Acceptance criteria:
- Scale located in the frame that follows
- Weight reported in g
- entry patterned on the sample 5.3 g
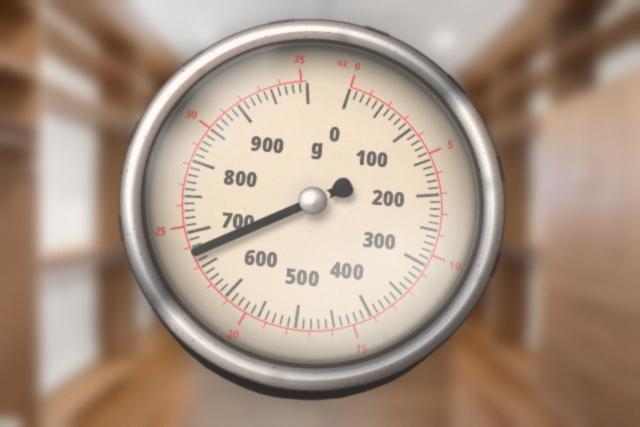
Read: 670 g
